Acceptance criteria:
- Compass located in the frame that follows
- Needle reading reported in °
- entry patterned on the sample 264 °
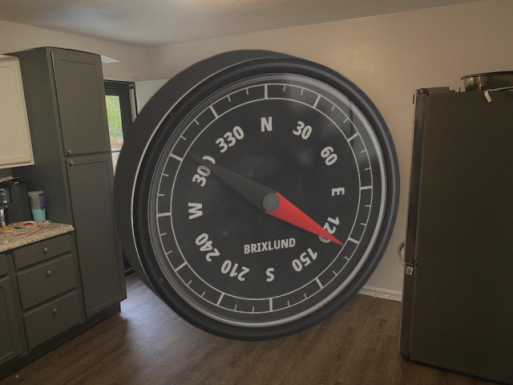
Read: 125 °
